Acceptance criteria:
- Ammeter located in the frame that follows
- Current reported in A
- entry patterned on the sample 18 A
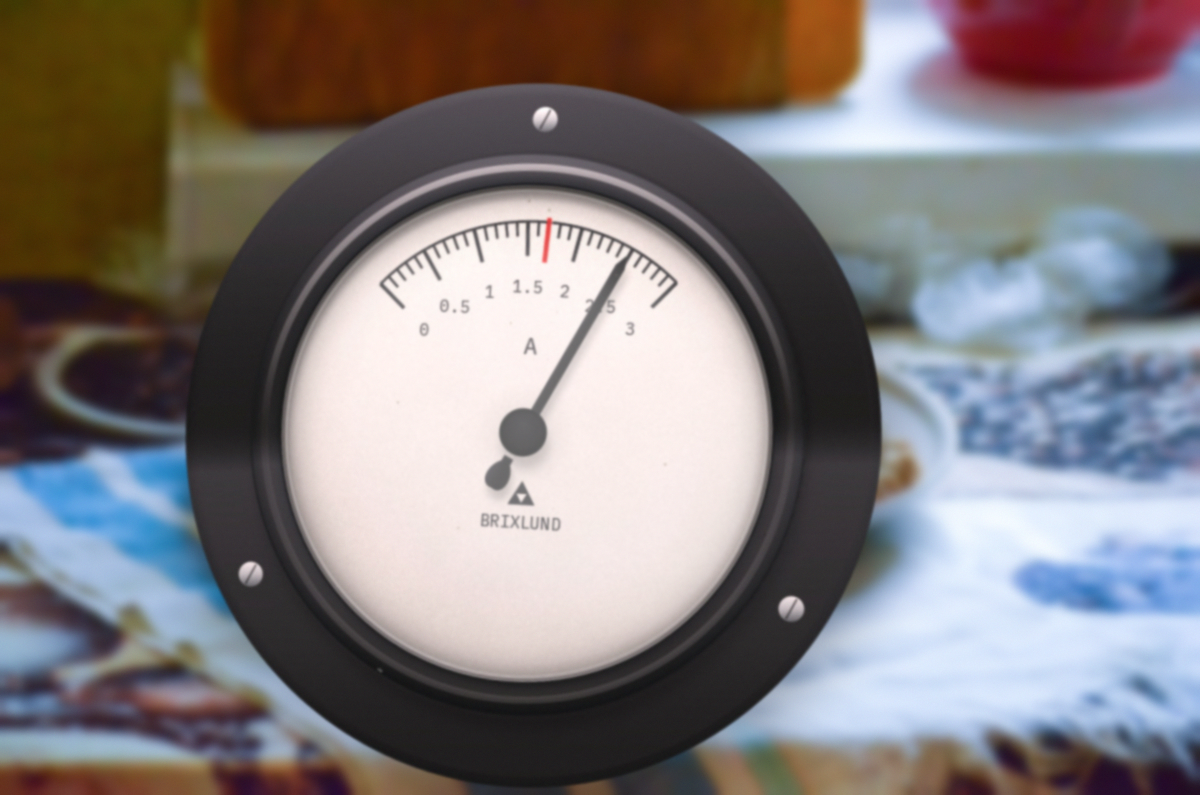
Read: 2.5 A
